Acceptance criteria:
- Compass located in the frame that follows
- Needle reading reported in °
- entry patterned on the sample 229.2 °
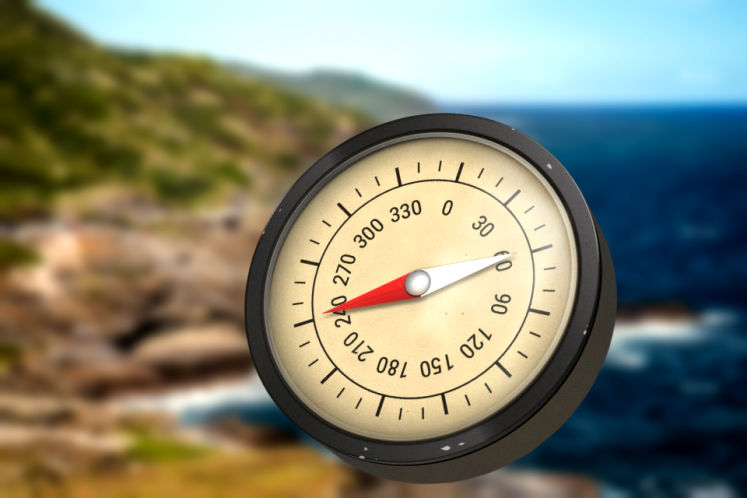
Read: 240 °
